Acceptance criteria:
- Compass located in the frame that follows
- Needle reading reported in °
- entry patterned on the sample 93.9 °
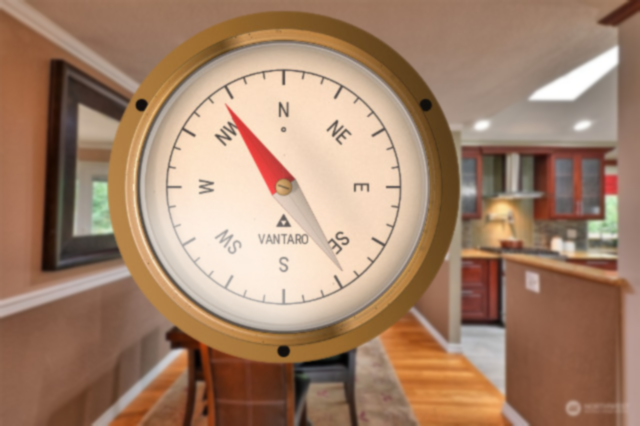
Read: 325 °
